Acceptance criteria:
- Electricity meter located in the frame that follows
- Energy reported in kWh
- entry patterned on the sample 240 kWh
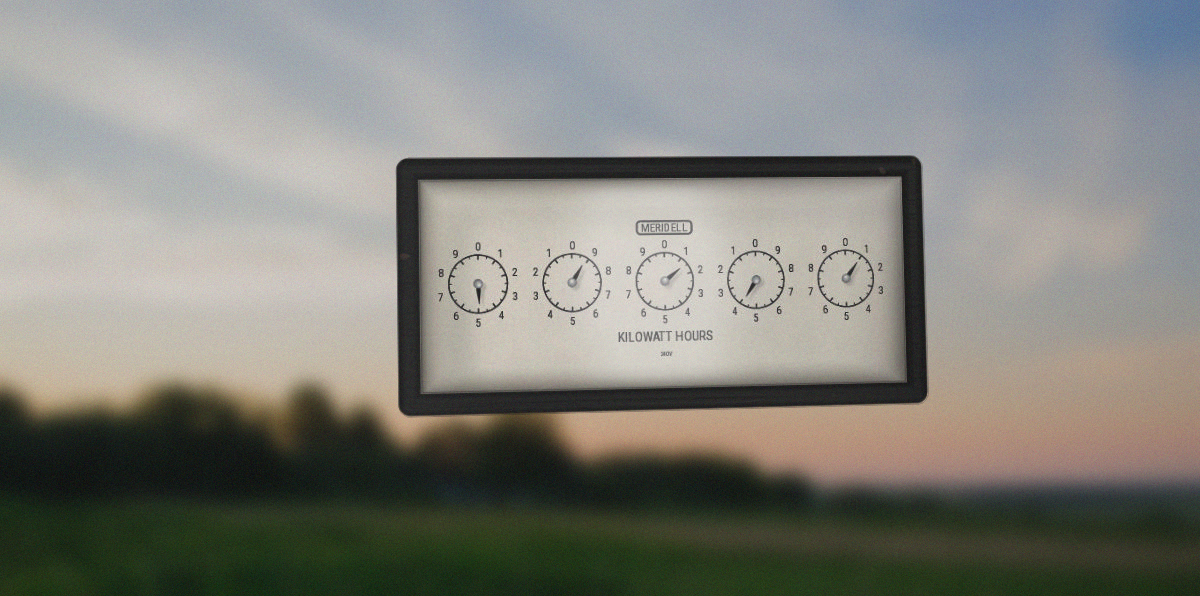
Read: 49141 kWh
